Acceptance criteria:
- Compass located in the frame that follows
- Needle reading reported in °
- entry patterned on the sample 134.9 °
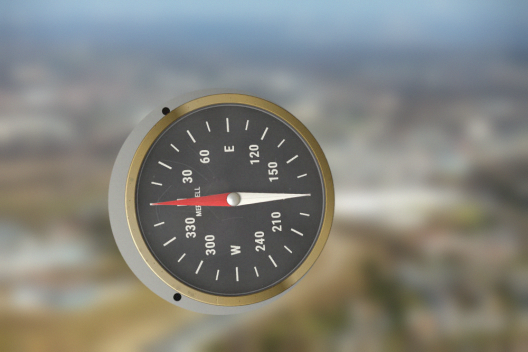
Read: 0 °
